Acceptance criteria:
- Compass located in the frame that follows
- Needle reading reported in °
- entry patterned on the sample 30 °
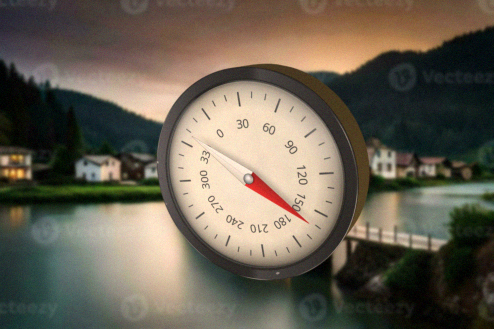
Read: 160 °
